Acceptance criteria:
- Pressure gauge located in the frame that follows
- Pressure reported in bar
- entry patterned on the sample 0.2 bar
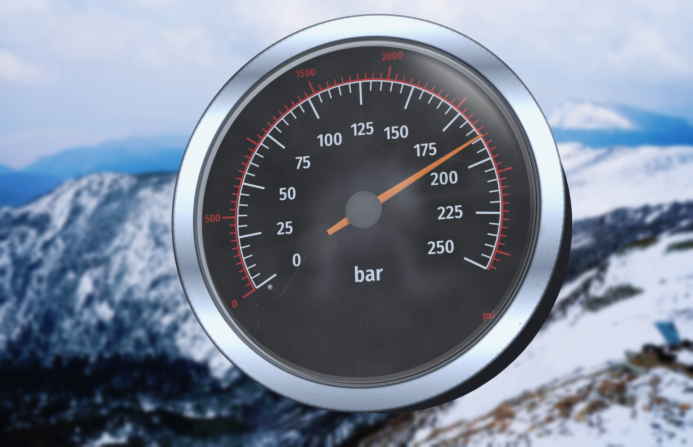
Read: 190 bar
